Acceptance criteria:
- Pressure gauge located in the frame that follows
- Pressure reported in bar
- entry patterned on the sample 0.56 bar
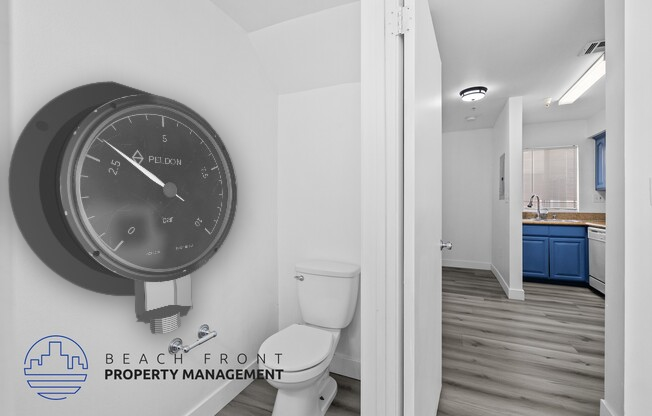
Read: 3 bar
